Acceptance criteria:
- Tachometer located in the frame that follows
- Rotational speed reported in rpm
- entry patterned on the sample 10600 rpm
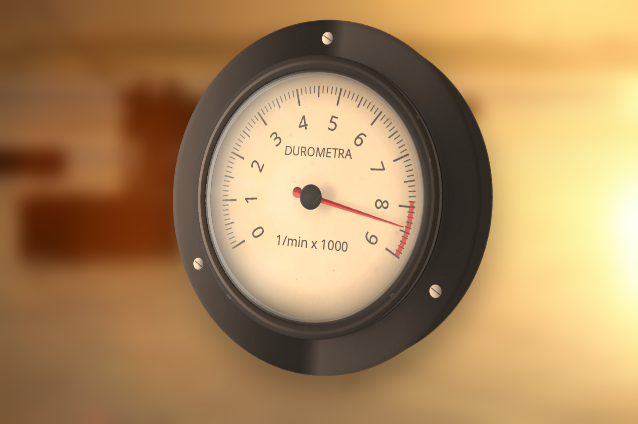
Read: 8400 rpm
